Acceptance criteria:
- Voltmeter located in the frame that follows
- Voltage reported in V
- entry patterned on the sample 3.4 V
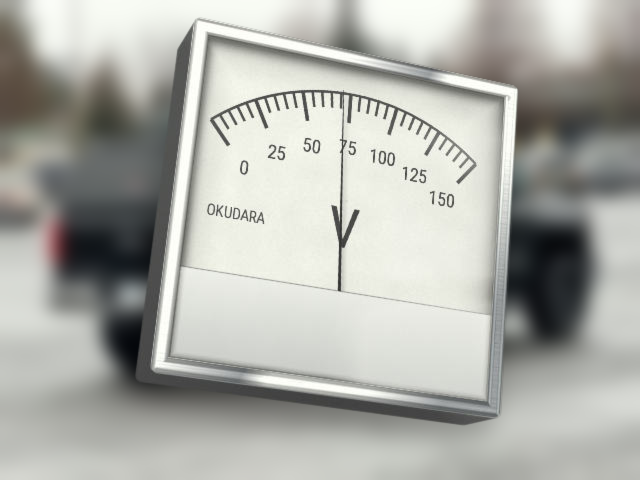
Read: 70 V
